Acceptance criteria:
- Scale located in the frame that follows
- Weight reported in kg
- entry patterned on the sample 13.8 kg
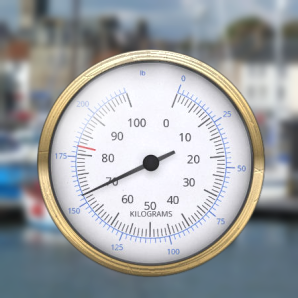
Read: 70 kg
